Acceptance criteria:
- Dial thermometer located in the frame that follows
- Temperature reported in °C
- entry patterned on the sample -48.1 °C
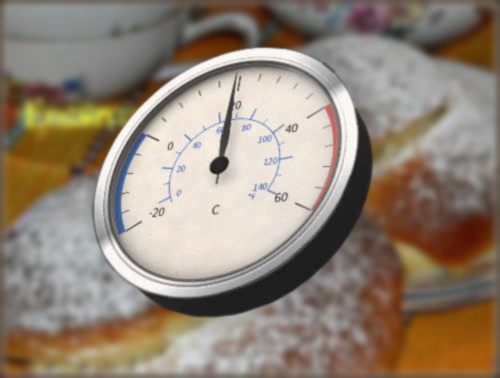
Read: 20 °C
